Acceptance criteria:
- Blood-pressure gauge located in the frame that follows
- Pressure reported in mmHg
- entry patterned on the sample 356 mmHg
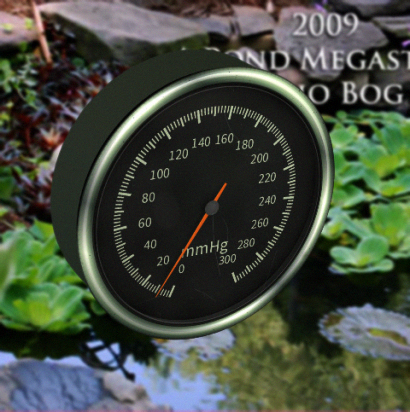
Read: 10 mmHg
